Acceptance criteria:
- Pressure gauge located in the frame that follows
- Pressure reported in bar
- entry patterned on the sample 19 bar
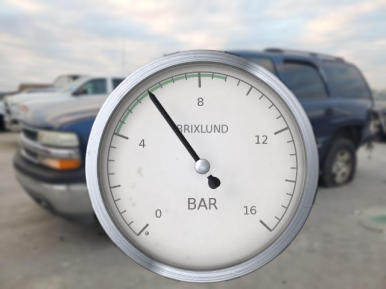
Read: 6 bar
